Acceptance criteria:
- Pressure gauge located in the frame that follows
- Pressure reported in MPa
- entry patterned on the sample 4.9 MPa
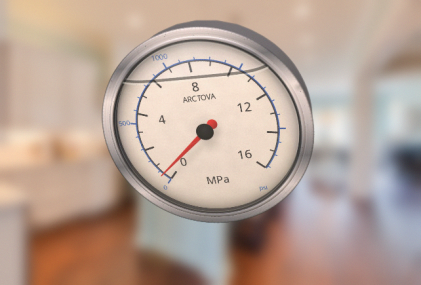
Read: 0.5 MPa
